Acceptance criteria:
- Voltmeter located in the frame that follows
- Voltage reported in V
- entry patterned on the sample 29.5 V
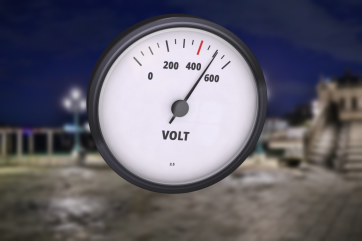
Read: 500 V
